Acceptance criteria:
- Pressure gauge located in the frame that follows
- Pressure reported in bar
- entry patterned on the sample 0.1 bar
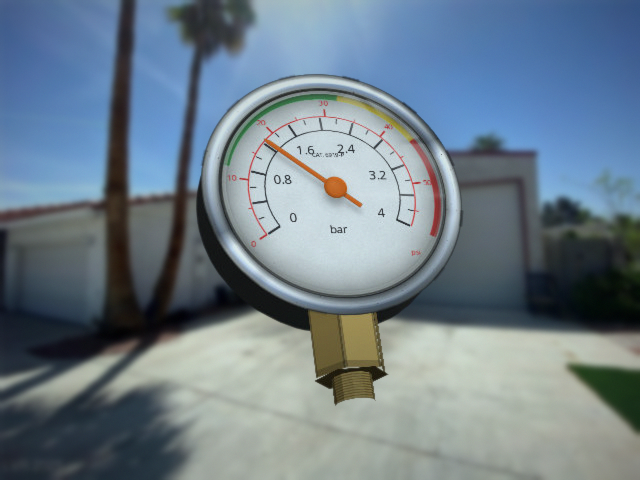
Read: 1.2 bar
